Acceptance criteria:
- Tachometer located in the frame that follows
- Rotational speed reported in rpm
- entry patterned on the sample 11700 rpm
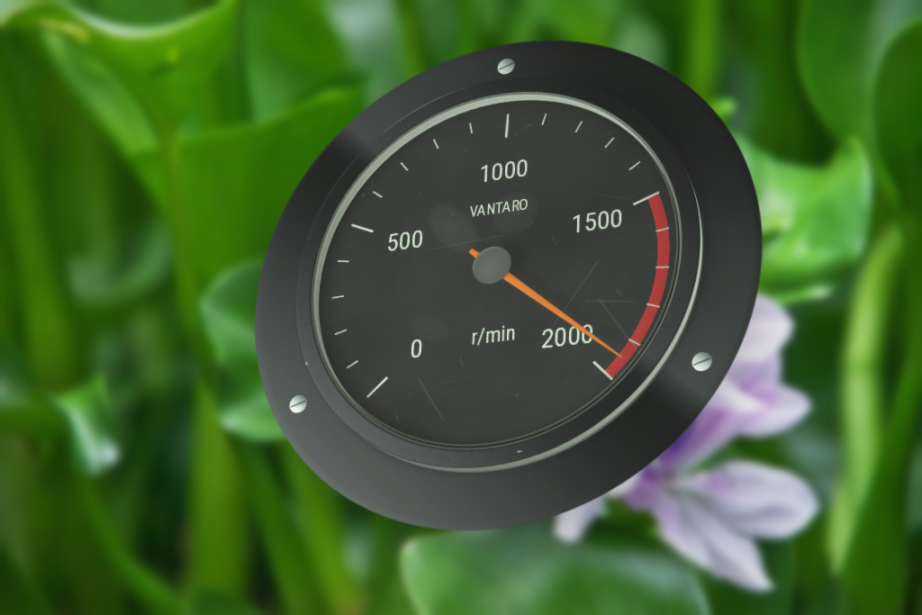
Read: 1950 rpm
